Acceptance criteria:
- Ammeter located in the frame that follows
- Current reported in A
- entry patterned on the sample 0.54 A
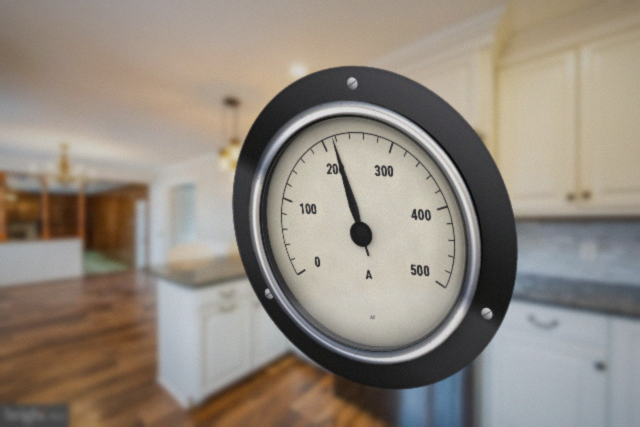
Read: 220 A
